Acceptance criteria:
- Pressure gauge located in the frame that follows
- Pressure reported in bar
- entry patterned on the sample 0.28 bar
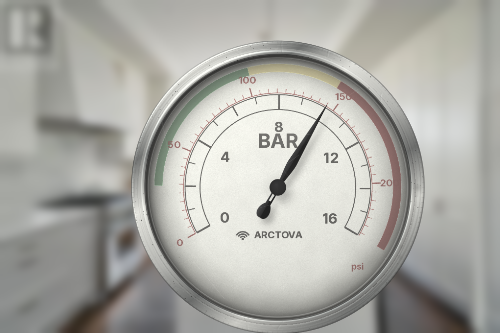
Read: 10 bar
